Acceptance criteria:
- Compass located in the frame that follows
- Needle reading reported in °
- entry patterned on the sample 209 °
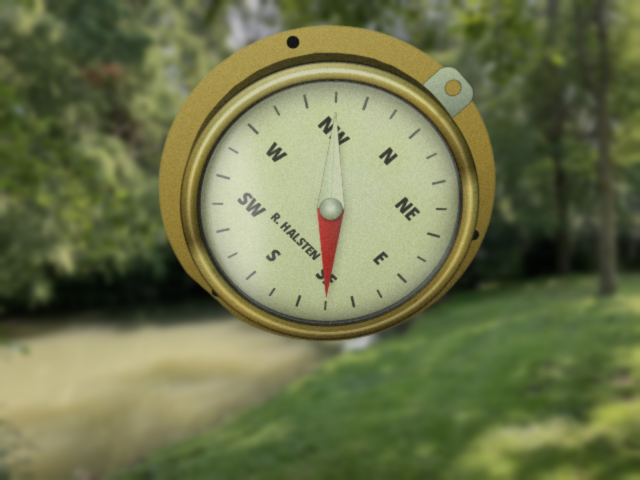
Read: 135 °
